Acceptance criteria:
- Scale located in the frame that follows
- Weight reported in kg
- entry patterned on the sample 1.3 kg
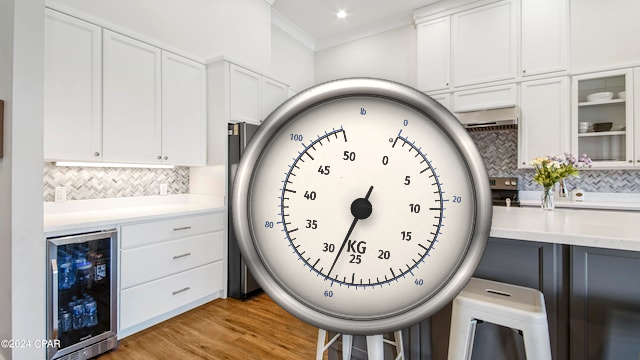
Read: 28 kg
